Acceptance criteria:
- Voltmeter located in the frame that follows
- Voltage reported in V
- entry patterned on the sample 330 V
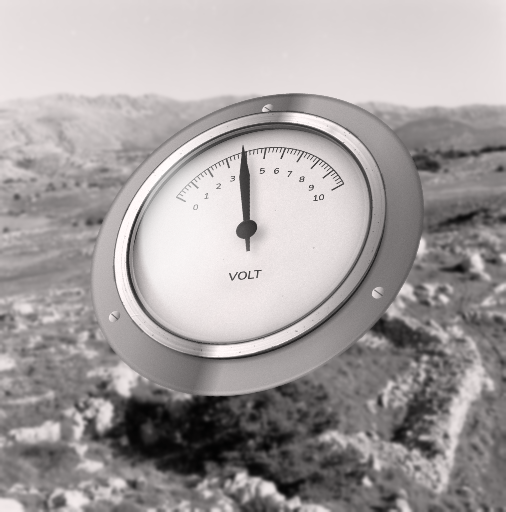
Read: 4 V
